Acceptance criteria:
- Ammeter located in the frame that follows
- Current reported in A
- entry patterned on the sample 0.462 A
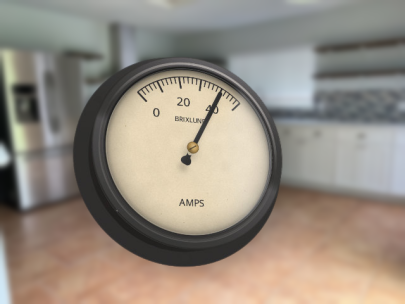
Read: 40 A
